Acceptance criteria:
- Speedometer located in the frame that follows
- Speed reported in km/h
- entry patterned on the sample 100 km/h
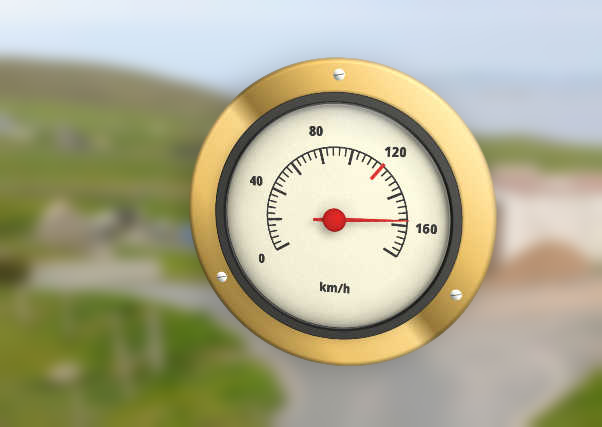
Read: 156 km/h
